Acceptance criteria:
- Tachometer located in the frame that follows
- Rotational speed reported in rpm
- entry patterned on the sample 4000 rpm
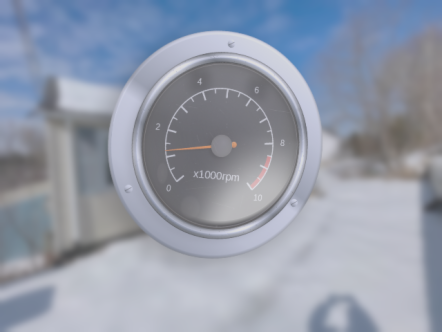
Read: 1250 rpm
